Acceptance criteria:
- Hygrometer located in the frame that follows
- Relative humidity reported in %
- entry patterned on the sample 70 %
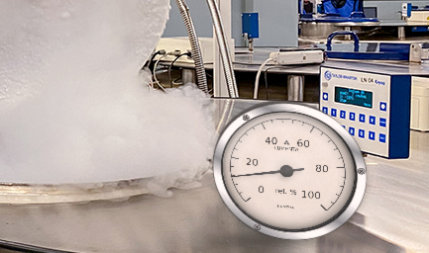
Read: 12 %
